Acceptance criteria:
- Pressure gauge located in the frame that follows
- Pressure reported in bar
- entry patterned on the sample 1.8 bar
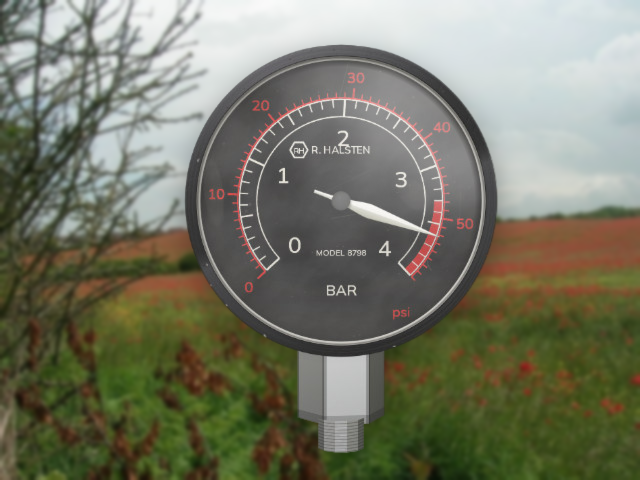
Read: 3.6 bar
